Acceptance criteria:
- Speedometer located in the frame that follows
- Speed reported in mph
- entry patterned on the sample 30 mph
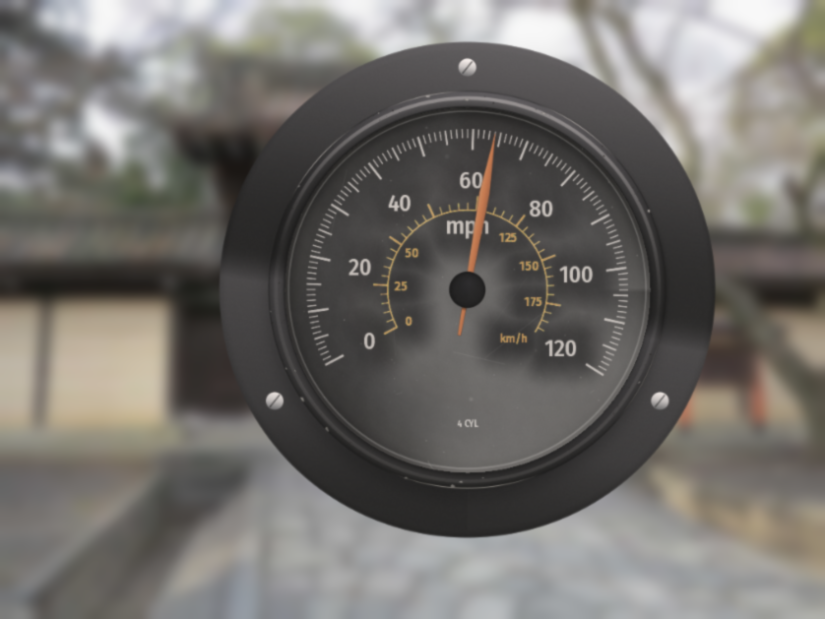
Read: 64 mph
